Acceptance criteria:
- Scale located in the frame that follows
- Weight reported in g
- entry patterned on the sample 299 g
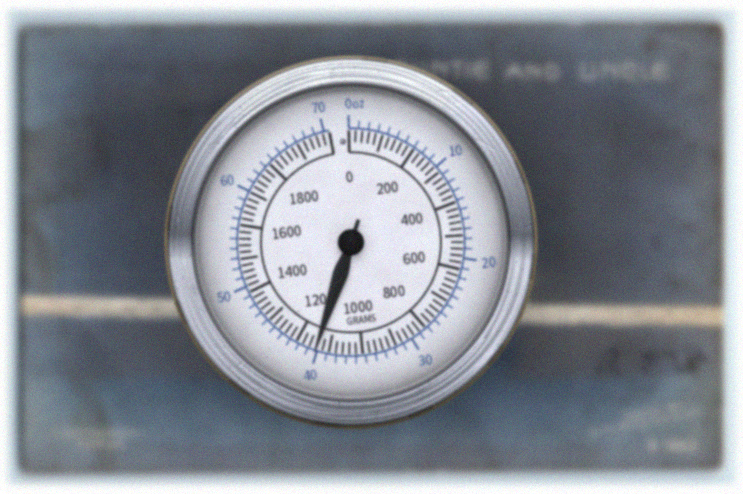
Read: 1140 g
